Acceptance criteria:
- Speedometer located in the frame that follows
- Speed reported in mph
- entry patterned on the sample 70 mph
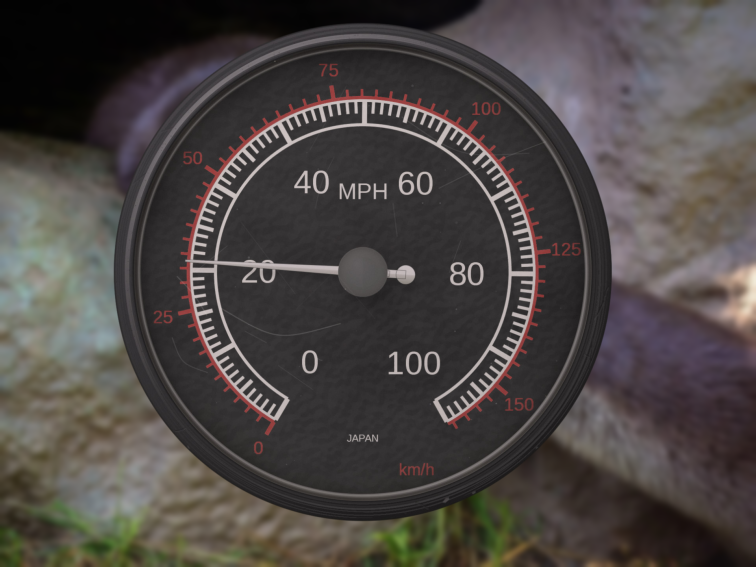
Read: 21 mph
